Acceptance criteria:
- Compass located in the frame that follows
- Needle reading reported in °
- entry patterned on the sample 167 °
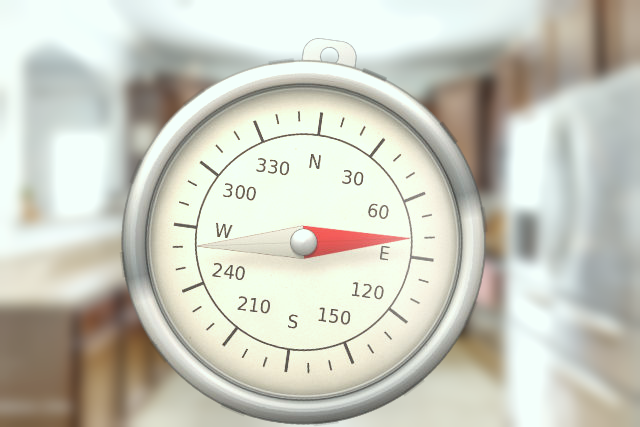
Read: 80 °
